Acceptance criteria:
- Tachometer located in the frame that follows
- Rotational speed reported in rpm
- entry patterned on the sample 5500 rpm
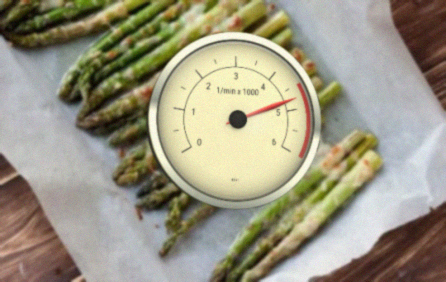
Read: 4750 rpm
